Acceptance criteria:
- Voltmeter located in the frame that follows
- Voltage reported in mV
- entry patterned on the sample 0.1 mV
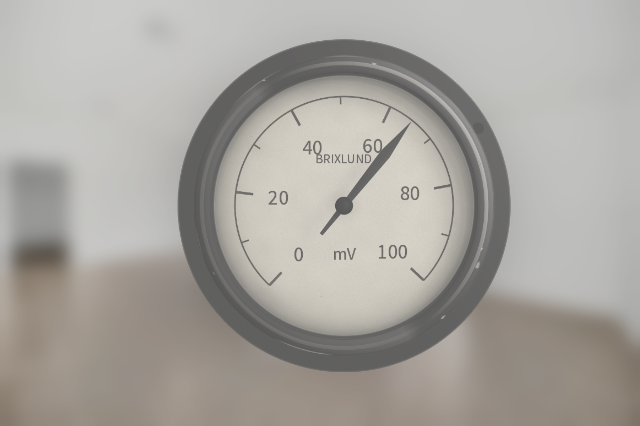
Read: 65 mV
